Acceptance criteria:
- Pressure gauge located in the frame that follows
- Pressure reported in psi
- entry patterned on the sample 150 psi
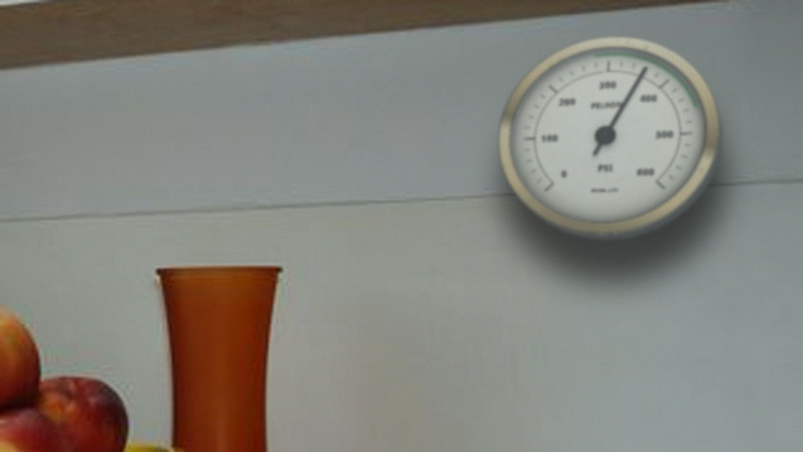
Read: 360 psi
